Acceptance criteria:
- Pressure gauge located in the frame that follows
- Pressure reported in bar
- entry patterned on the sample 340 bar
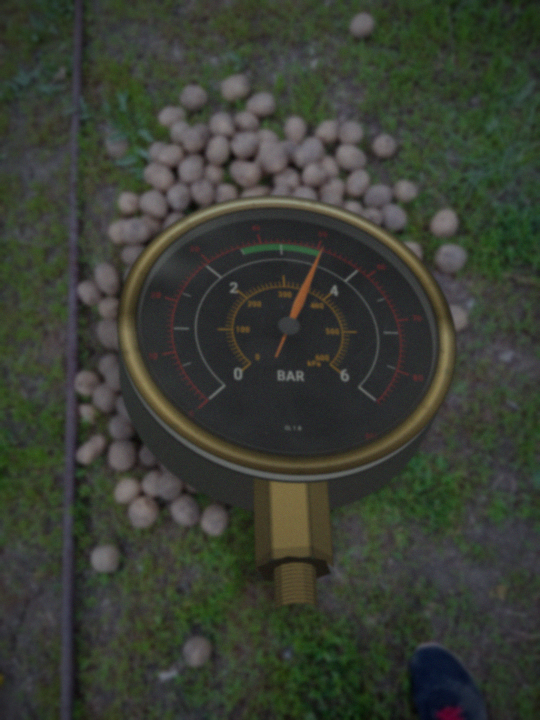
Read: 3.5 bar
